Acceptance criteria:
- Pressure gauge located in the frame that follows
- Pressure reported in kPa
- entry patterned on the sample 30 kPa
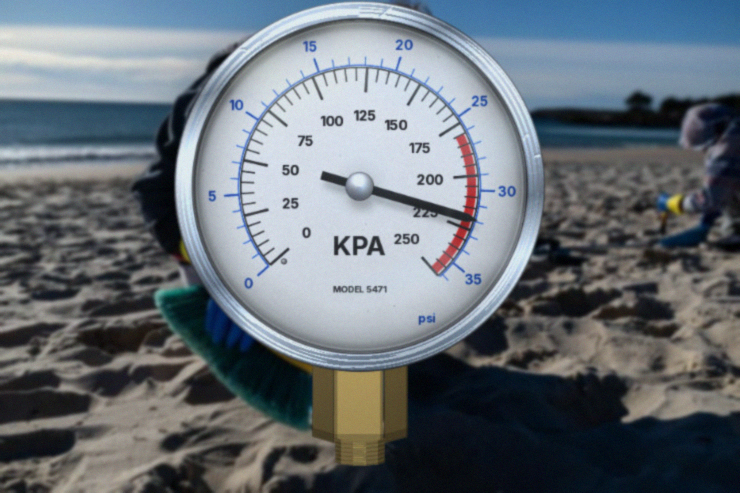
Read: 220 kPa
